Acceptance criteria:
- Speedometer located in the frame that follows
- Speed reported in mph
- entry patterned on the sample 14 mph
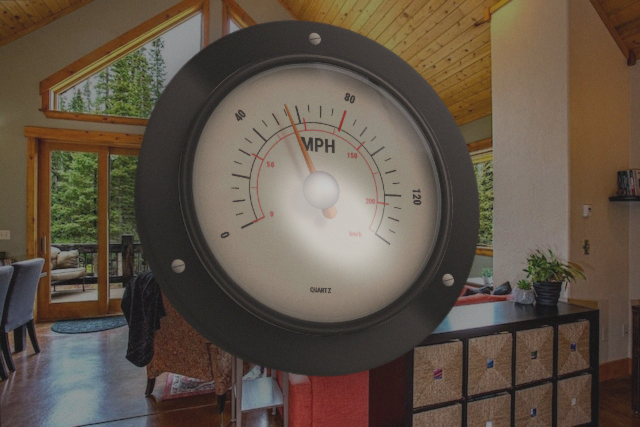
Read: 55 mph
